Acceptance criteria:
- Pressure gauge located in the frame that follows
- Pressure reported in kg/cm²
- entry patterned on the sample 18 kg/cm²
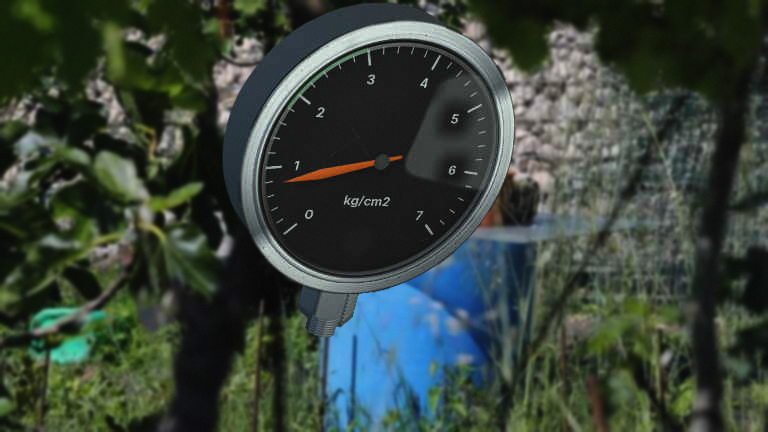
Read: 0.8 kg/cm²
